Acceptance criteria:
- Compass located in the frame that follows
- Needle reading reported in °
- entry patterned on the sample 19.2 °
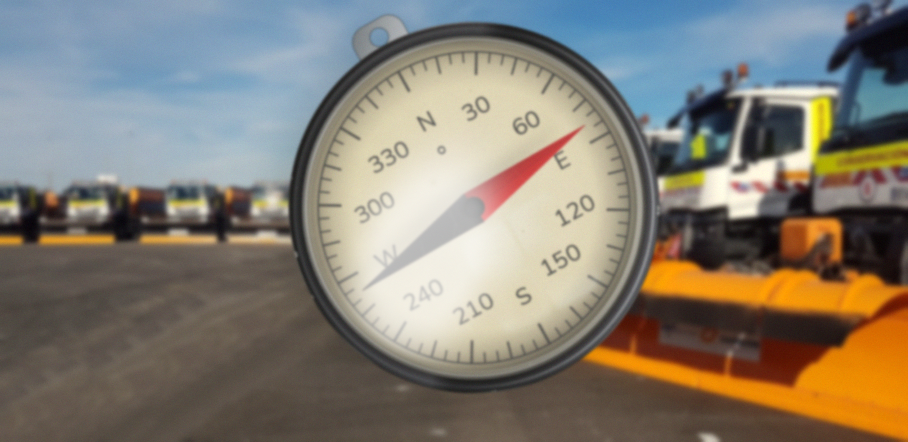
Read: 82.5 °
